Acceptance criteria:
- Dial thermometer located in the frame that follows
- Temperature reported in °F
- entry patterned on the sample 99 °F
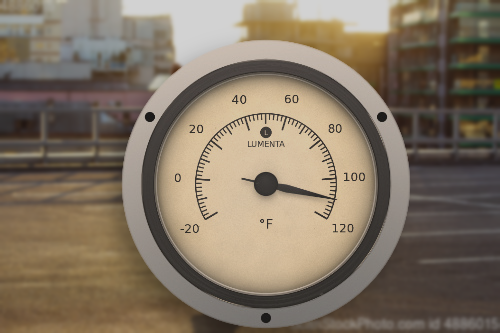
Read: 110 °F
